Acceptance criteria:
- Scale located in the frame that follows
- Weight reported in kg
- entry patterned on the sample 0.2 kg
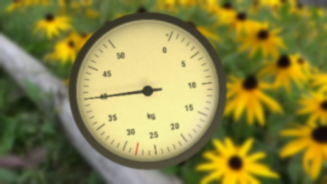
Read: 40 kg
